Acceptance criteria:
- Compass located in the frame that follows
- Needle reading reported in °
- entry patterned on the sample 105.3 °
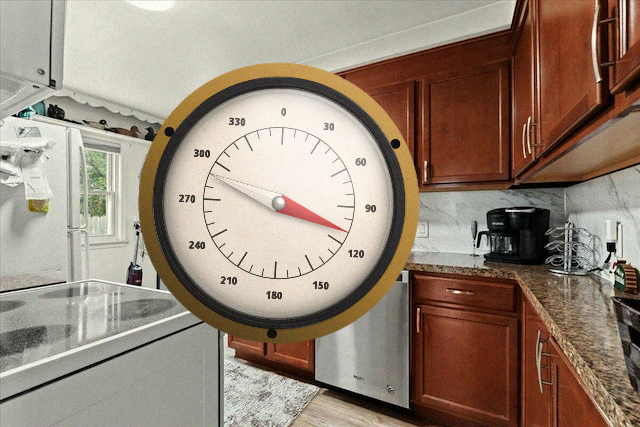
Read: 110 °
